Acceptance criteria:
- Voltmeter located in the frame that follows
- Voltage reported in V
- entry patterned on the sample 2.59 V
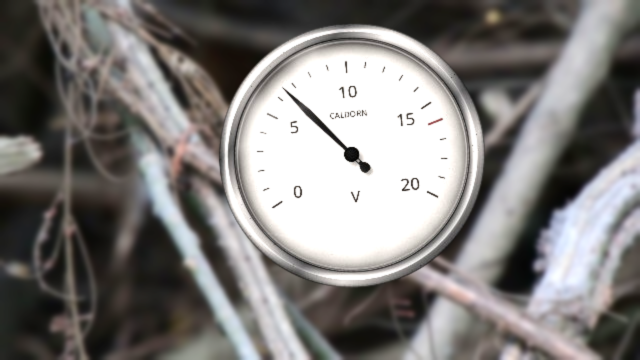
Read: 6.5 V
